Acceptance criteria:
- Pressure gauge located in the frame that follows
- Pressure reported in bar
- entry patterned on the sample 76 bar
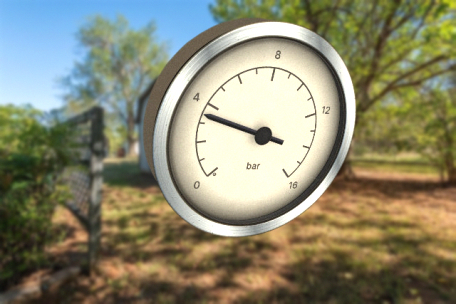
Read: 3.5 bar
